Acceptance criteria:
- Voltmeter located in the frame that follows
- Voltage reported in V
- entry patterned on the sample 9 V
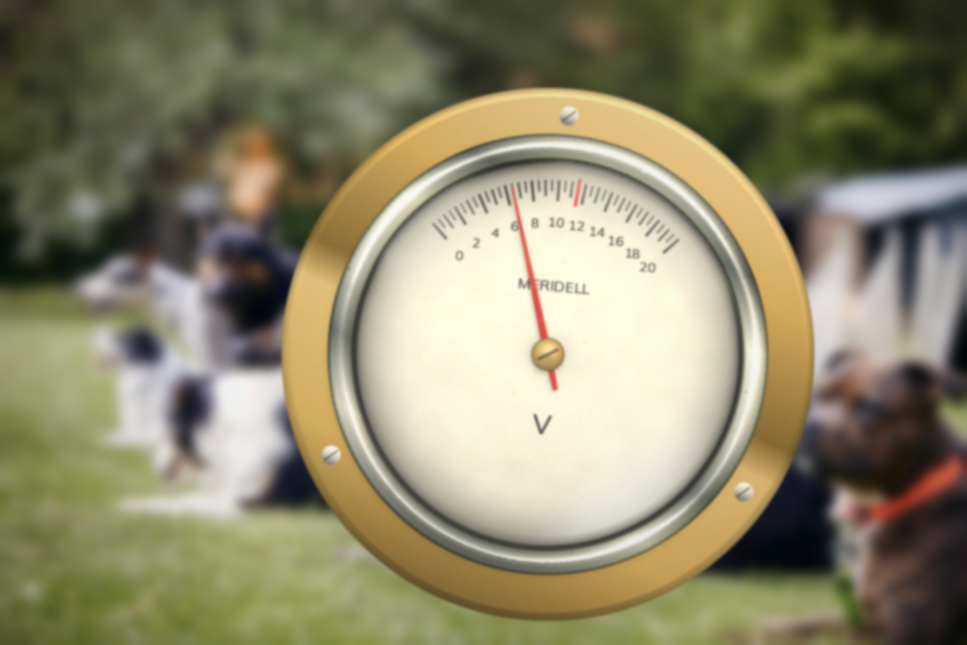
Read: 6.5 V
